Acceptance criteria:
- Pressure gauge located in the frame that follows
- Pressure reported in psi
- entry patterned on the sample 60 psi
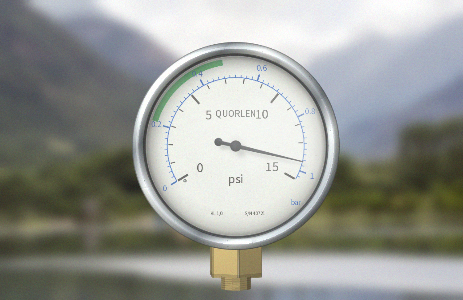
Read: 14 psi
